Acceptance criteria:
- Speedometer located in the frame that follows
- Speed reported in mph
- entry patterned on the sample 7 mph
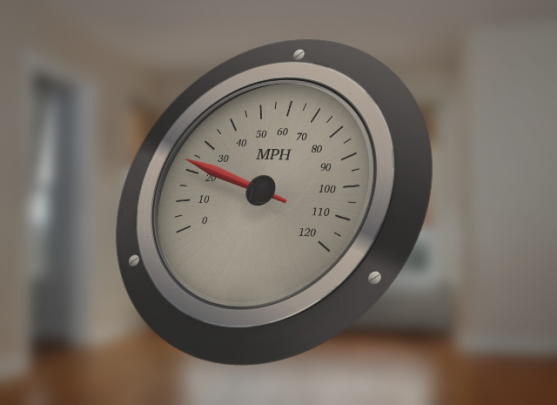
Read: 22.5 mph
